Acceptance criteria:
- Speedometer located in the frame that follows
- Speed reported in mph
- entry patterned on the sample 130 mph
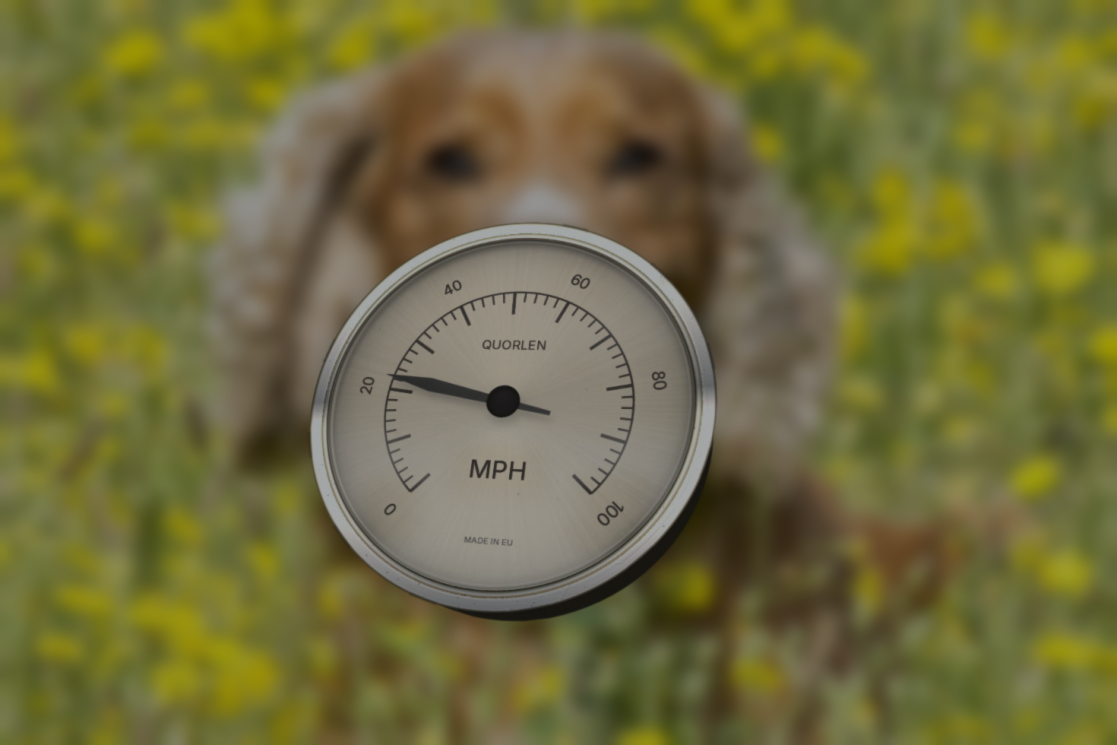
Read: 22 mph
